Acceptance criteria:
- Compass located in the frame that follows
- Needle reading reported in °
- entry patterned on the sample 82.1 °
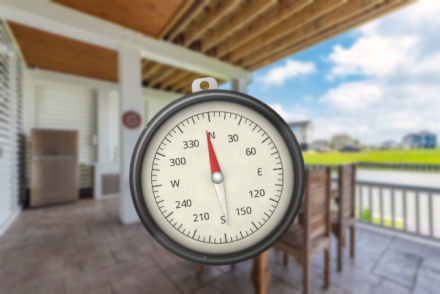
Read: 355 °
